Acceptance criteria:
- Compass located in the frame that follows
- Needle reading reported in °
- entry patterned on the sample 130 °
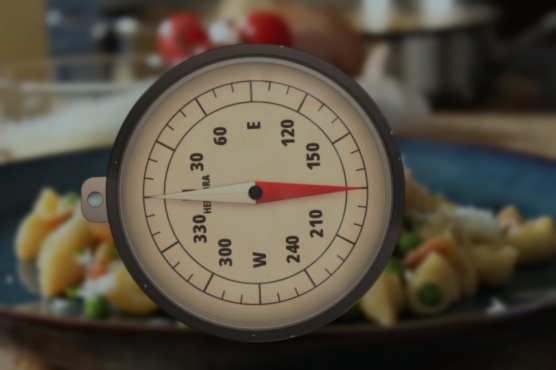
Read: 180 °
